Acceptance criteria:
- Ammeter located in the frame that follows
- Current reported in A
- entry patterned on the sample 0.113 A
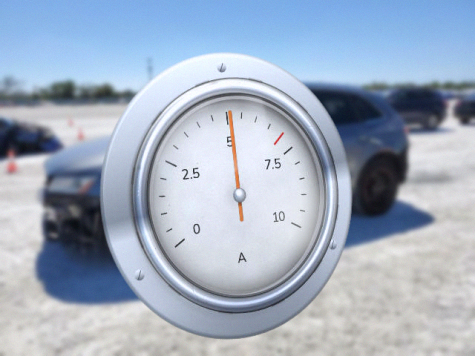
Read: 5 A
